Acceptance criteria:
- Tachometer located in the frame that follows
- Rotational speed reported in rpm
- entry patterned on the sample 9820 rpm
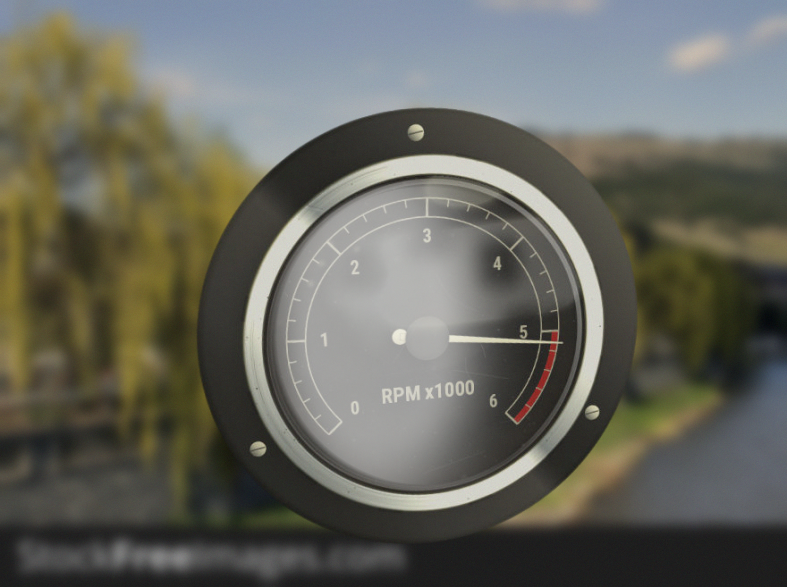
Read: 5100 rpm
